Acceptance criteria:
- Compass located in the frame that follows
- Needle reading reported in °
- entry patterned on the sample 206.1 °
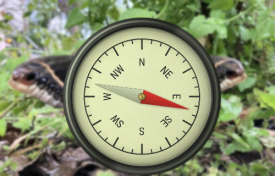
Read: 105 °
